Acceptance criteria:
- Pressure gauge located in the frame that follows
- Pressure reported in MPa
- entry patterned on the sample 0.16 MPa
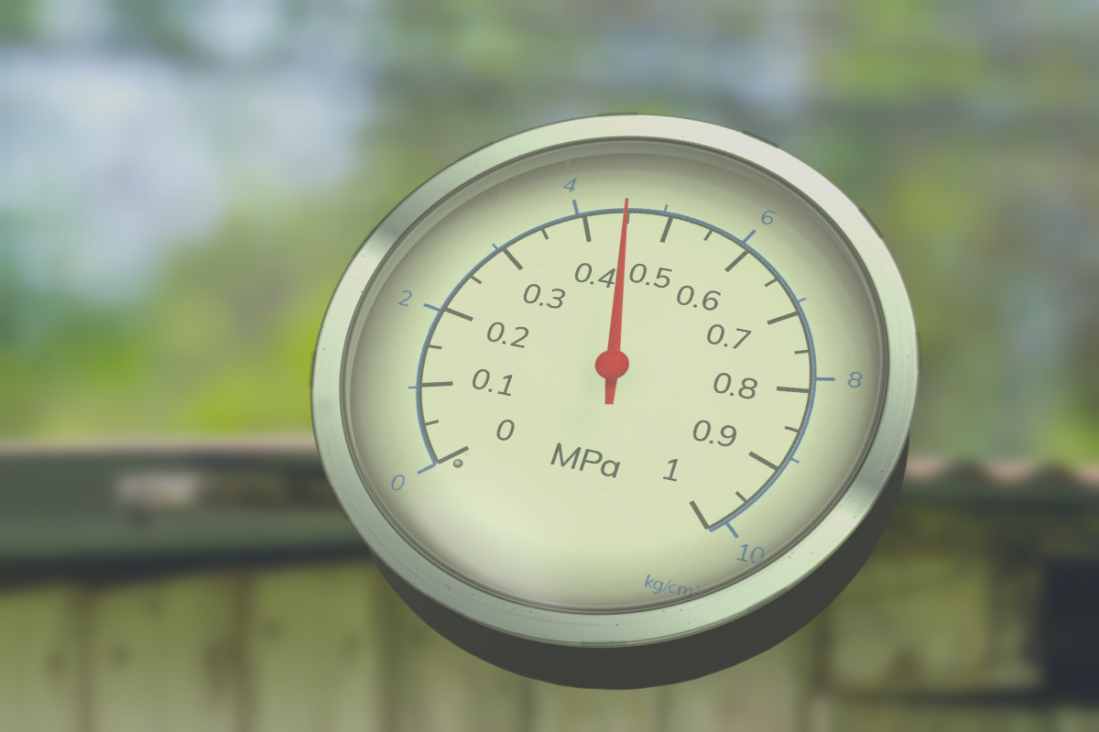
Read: 0.45 MPa
